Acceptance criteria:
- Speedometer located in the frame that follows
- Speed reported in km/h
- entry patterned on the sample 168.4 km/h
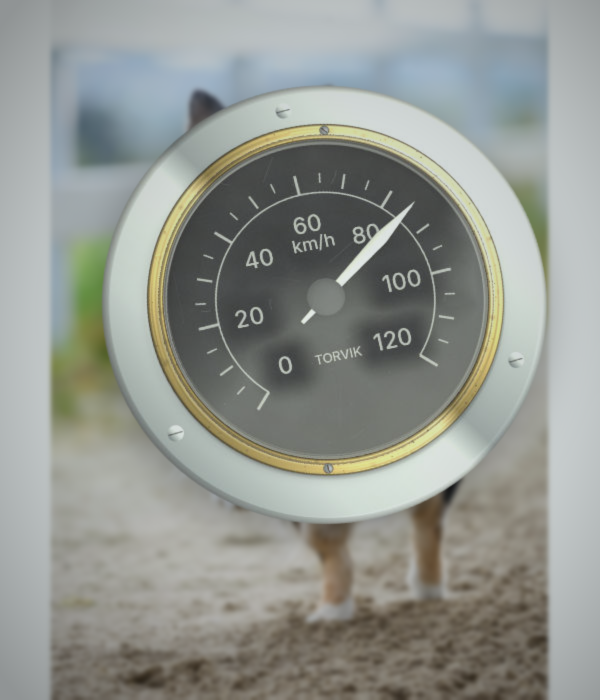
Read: 85 km/h
